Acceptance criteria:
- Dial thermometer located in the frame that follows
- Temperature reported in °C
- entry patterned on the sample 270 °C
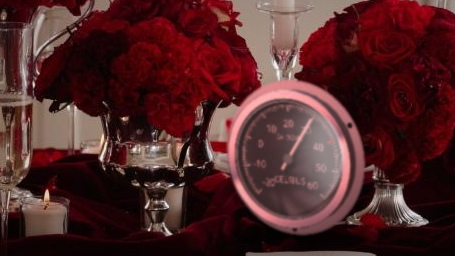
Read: 30 °C
